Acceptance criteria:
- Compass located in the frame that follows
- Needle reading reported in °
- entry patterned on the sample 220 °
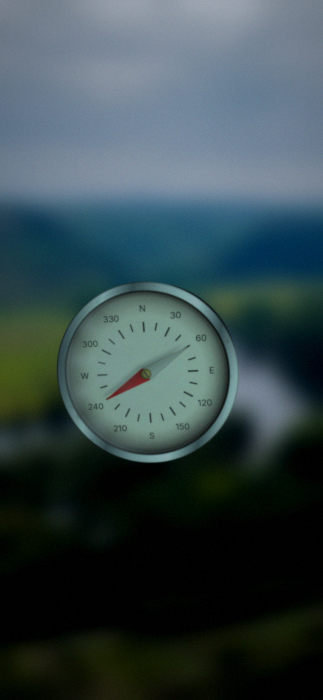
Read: 240 °
